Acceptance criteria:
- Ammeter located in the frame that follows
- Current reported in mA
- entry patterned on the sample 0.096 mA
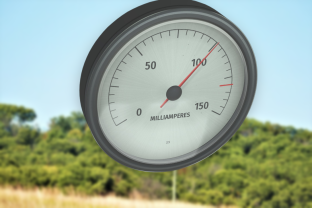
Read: 100 mA
